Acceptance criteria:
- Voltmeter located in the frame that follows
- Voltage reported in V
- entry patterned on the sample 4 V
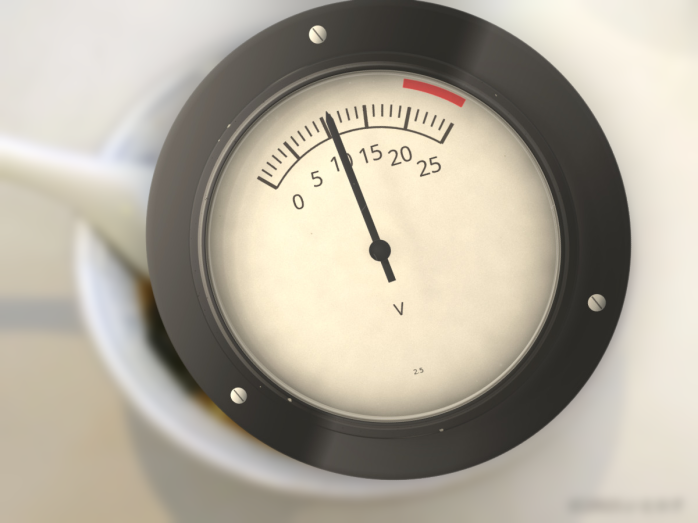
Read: 11 V
